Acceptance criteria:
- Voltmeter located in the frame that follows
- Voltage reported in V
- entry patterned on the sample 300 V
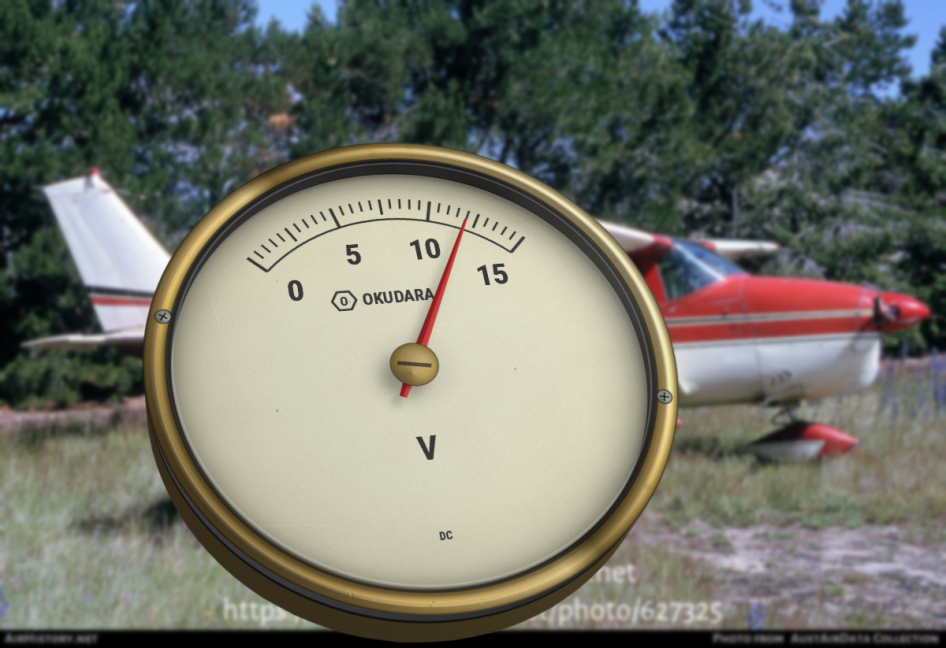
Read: 12 V
